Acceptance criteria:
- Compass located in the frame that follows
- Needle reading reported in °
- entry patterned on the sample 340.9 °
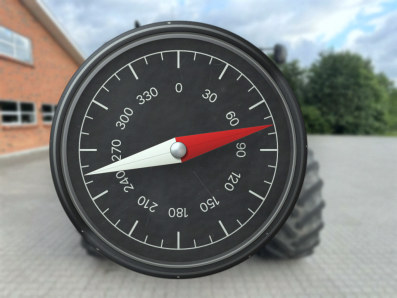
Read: 75 °
